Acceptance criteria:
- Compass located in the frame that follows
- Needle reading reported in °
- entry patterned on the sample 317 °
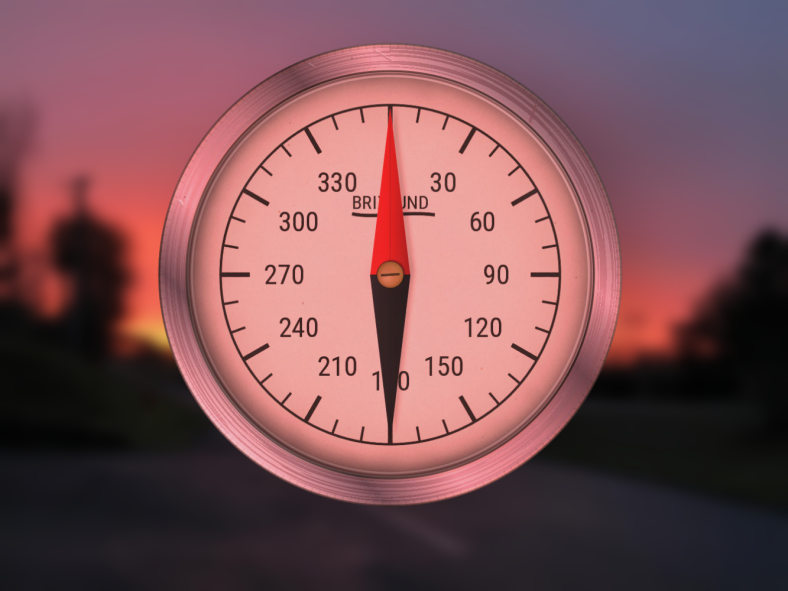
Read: 0 °
